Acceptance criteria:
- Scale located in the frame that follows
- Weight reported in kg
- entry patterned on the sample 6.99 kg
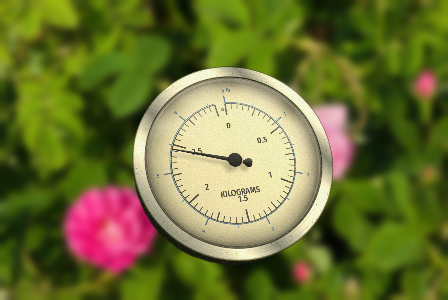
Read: 2.45 kg
